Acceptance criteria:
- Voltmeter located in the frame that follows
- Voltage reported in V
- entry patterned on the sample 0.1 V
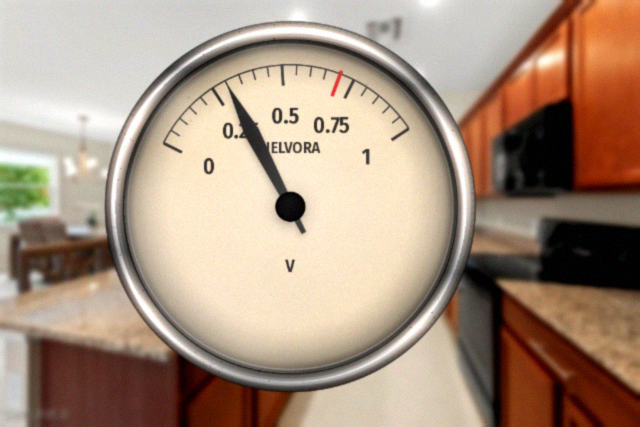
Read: 0.3 V
